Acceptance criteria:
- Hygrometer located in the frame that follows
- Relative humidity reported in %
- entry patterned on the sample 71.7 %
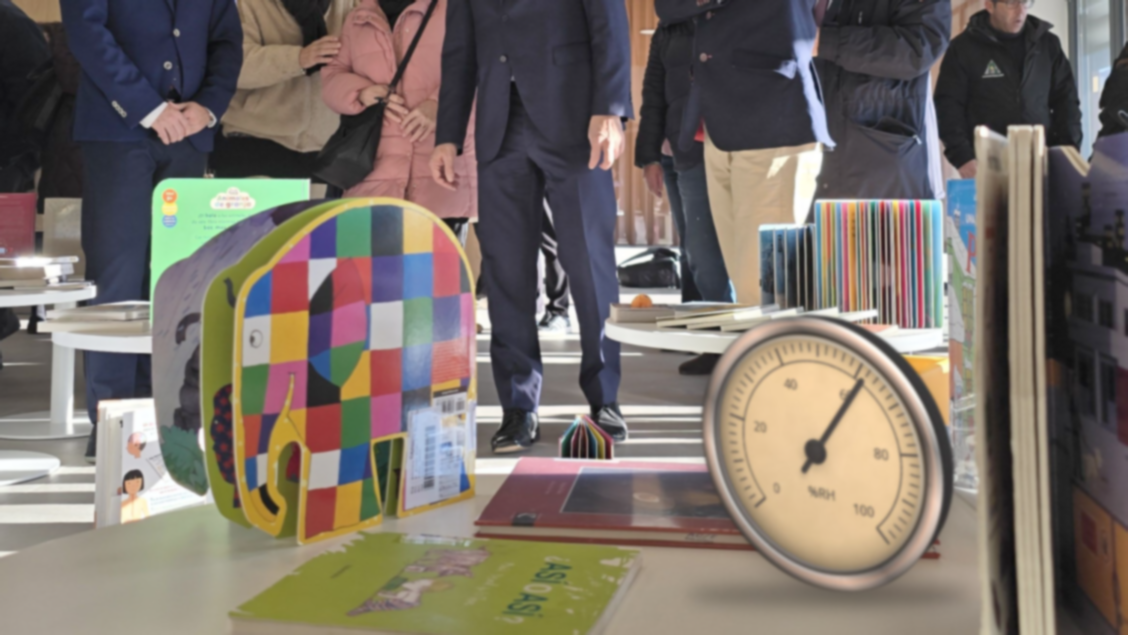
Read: 62 %
